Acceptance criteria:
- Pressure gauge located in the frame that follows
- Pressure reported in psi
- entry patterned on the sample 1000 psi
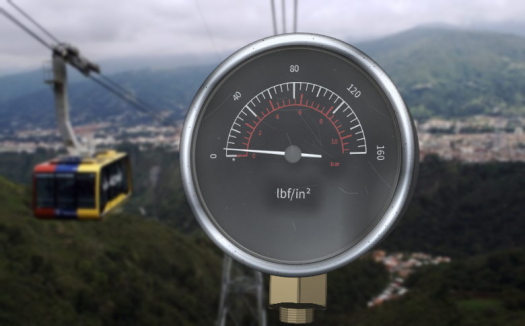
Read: 5 psi
